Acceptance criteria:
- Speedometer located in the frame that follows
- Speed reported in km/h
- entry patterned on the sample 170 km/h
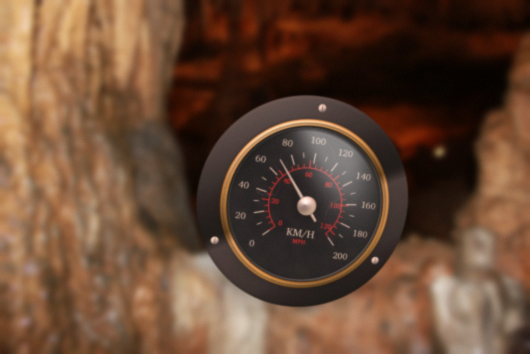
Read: 70 km/h
